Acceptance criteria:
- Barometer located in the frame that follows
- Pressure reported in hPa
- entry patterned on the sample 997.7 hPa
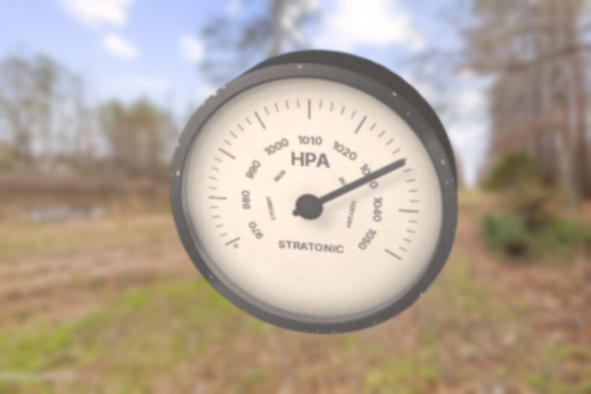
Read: 1030 hPa
